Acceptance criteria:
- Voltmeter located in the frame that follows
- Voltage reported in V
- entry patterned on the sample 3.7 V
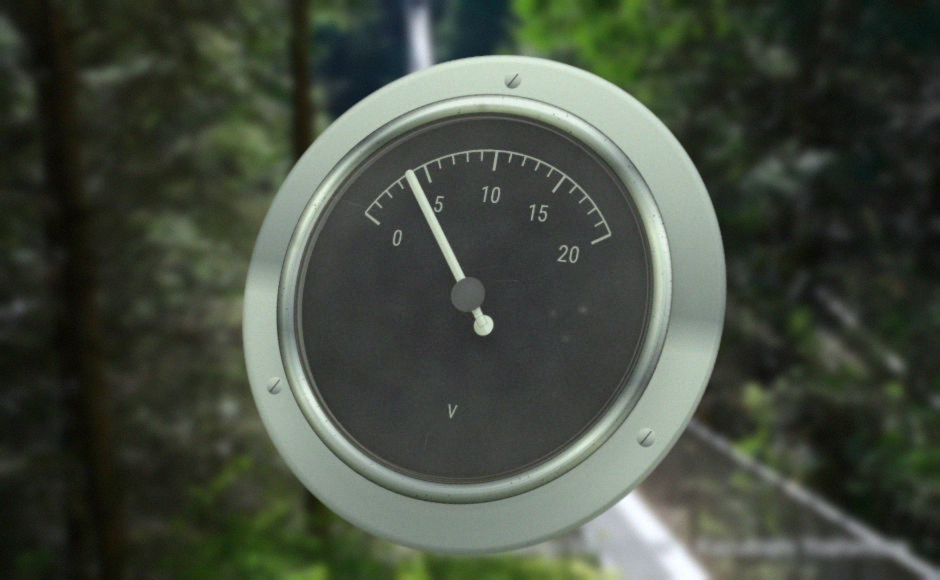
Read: 4 V
